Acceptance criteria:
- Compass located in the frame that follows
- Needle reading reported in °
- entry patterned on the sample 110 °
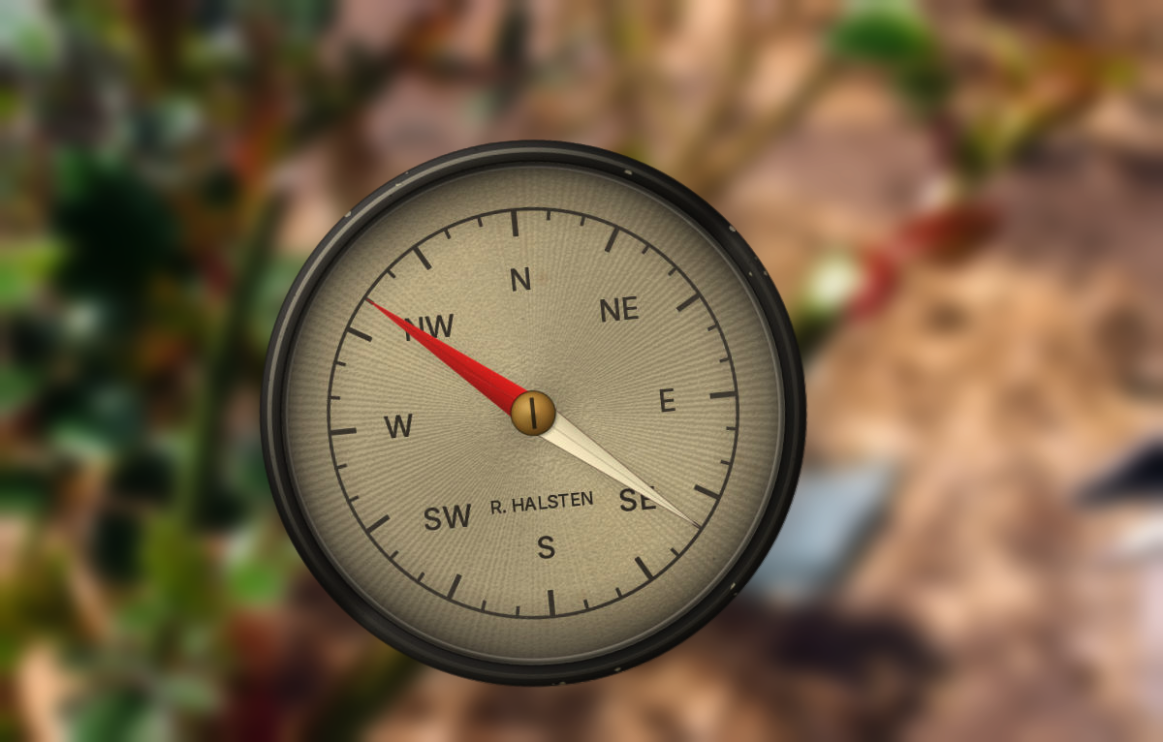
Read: 310 °
